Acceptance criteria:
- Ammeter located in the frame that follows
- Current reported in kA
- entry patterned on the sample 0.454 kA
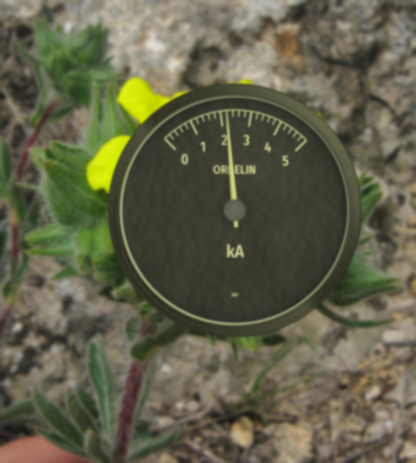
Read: 2.2 kA
